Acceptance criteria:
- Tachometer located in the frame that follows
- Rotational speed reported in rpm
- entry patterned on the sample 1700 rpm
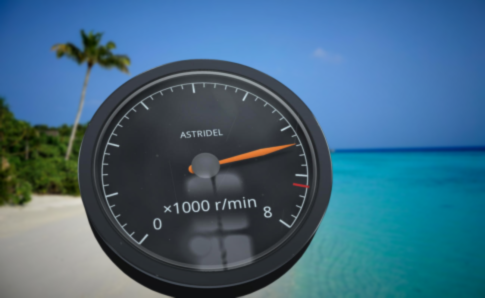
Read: 6400 rpm
